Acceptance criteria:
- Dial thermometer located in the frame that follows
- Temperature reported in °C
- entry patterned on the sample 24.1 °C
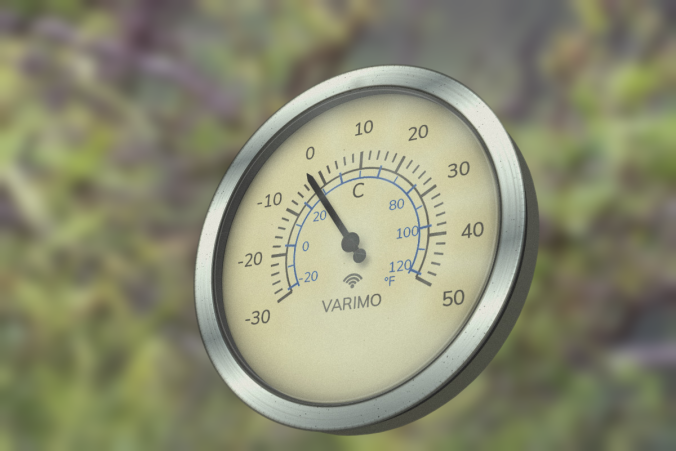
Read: -2 °C
